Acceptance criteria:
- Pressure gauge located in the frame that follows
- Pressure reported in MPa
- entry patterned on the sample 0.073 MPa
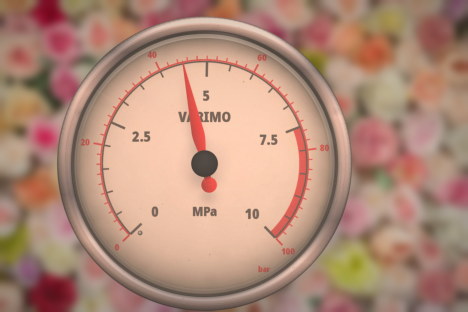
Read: 4.5 MPa
